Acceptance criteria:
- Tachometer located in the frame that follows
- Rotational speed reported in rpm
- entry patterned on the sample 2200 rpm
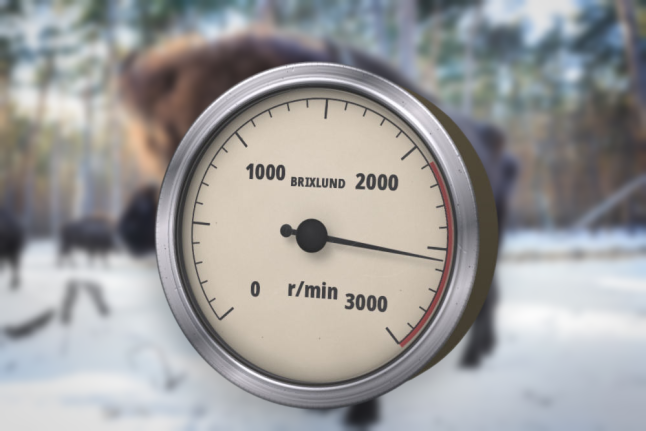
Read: 2550 rpm
